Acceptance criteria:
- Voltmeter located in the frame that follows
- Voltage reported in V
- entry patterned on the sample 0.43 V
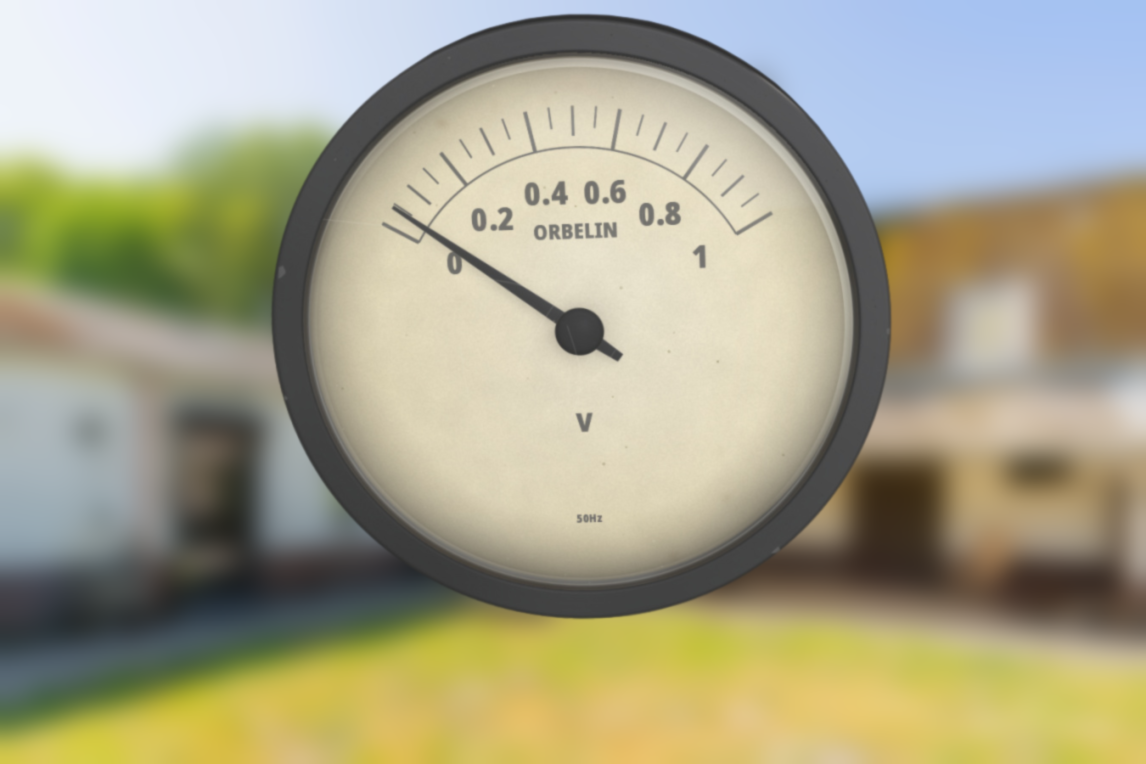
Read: 0.05 V
